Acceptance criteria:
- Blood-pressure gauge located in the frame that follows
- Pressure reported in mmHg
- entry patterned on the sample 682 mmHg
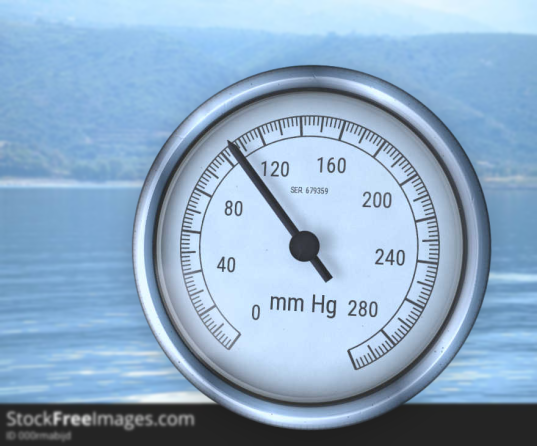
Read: 106 mmHg
